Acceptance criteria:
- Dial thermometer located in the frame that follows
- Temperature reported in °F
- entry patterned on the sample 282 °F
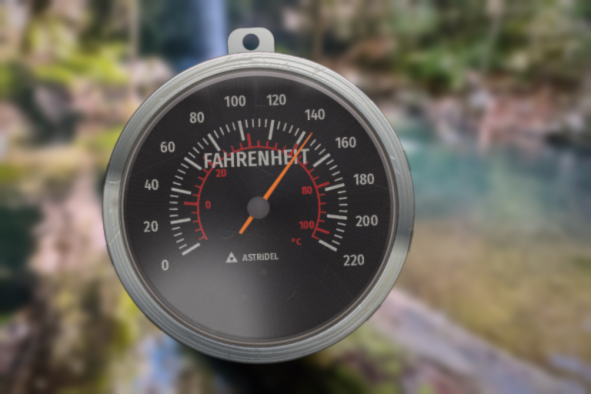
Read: 144 °F
